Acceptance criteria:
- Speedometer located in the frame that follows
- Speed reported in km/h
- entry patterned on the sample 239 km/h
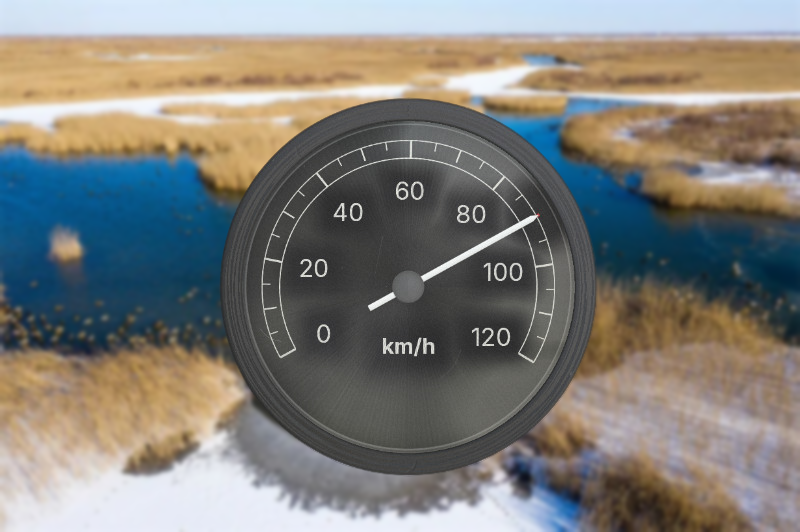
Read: 90 km/h
